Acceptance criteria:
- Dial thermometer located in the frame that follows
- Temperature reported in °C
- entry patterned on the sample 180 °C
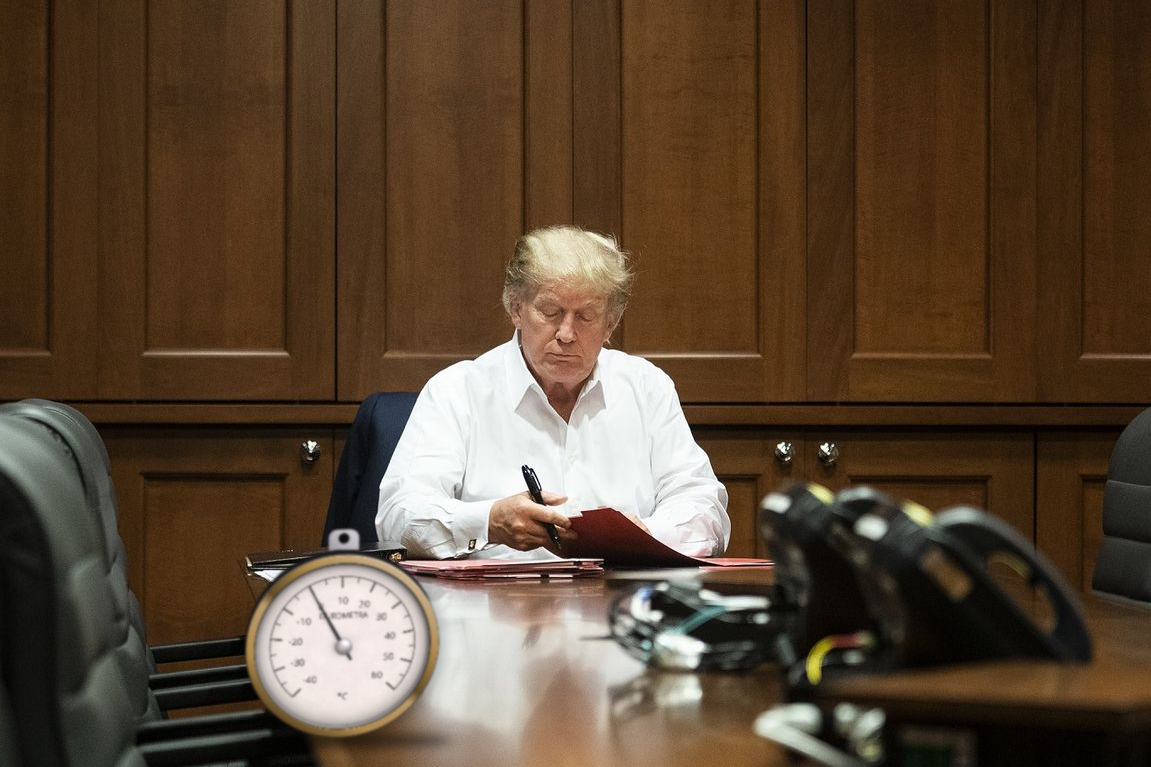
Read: 0 °C
